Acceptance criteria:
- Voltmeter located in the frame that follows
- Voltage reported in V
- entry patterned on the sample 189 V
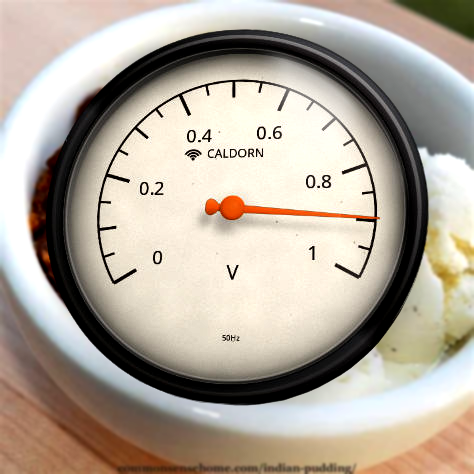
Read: 0.9 V
